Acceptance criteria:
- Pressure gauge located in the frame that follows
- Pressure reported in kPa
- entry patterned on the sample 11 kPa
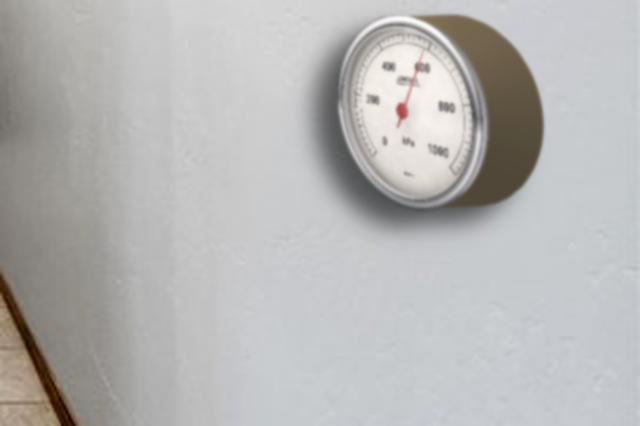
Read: 600 kPa
